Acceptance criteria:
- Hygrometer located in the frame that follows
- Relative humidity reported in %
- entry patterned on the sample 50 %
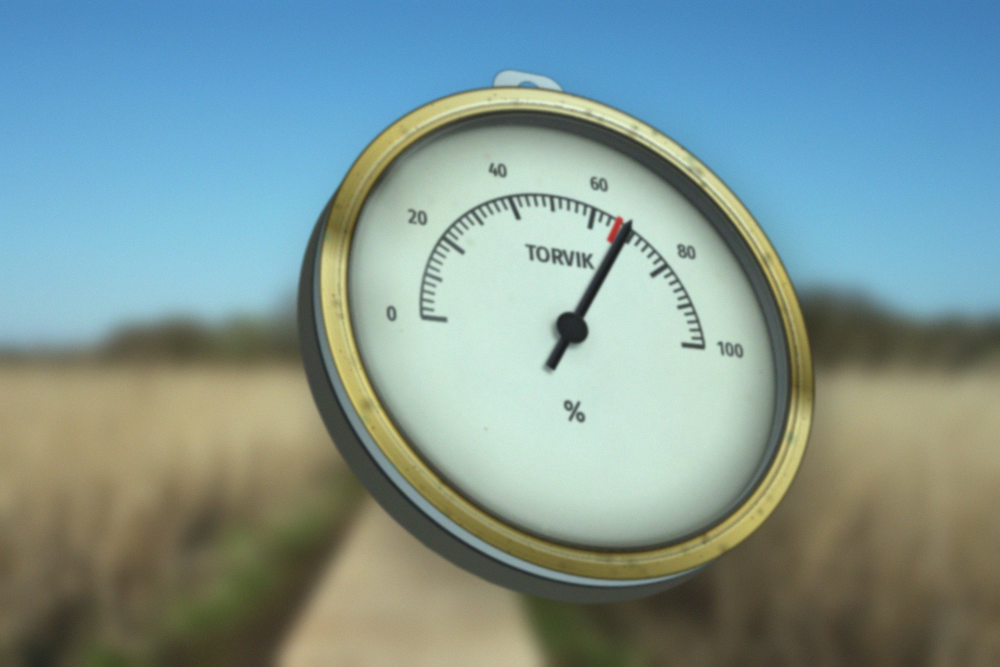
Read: 68 %
